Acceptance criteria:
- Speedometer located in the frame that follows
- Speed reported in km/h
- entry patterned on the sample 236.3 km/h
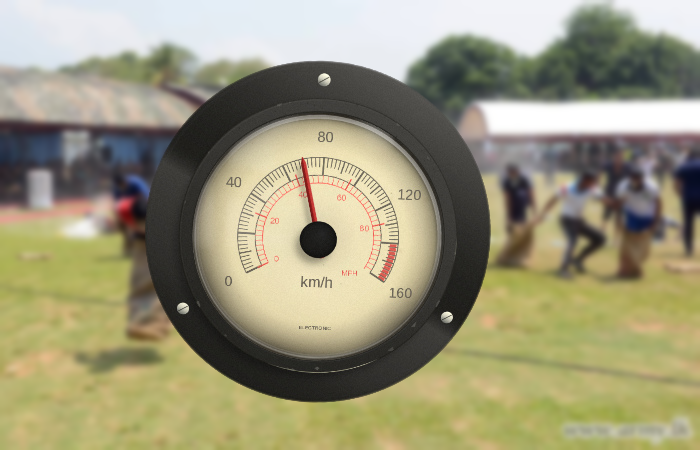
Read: 70 km/h
